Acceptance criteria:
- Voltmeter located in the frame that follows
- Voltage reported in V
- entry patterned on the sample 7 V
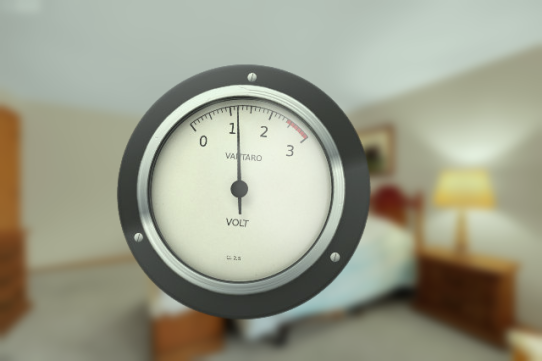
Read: 1.2 V
